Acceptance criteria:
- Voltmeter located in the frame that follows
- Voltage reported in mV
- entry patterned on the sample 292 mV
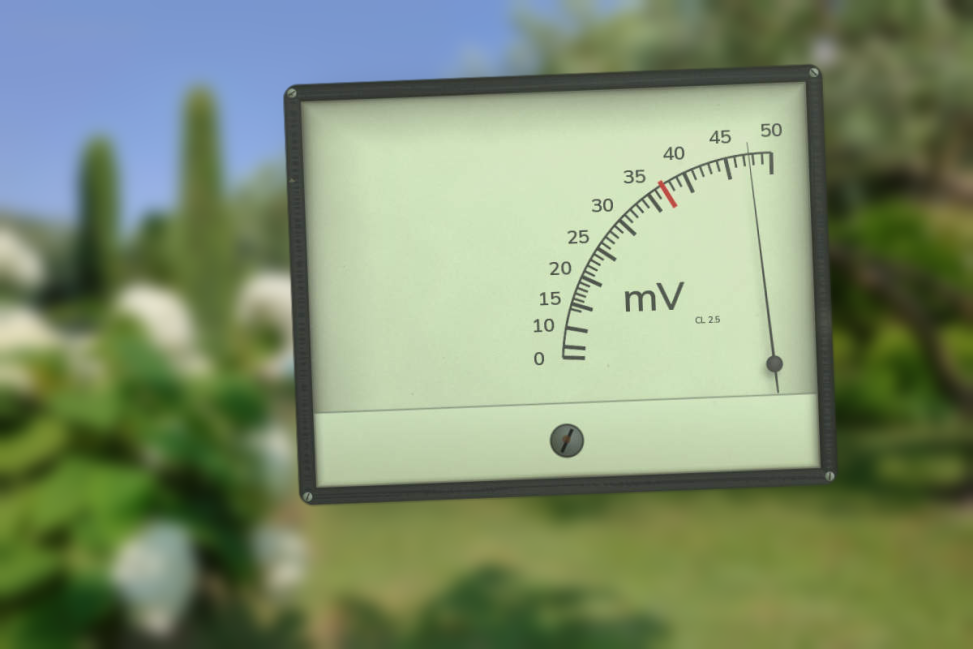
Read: 47.5 mV
